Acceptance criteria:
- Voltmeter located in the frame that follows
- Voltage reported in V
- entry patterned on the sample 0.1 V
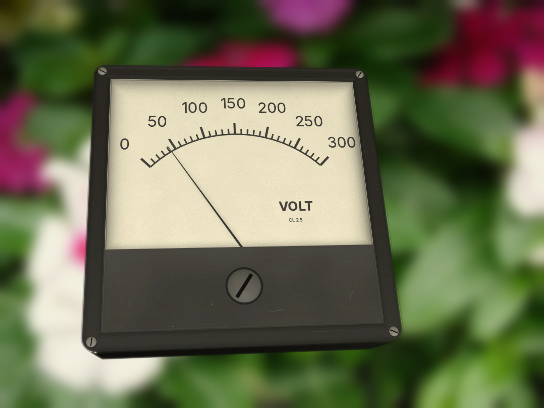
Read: 40 V
